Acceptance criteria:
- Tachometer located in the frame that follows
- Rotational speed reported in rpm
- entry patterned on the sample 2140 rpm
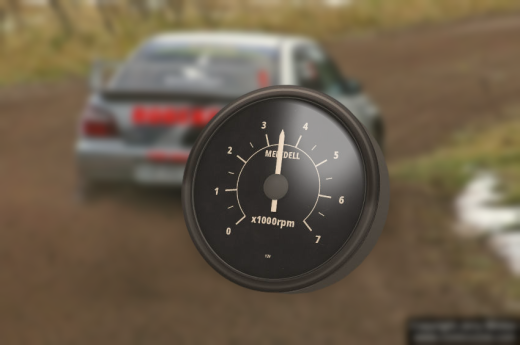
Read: 3500 rpm
